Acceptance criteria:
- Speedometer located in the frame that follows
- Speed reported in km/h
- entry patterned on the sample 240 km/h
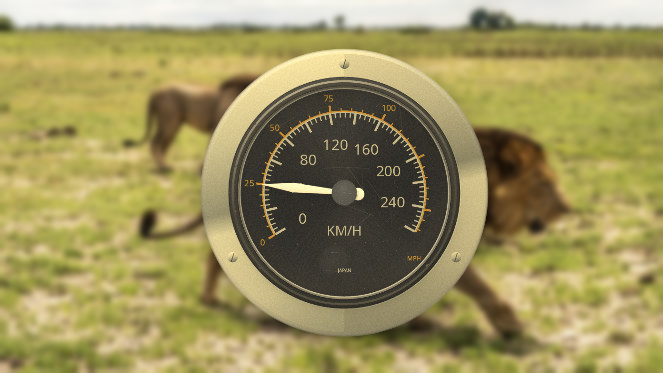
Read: 40 km/h
